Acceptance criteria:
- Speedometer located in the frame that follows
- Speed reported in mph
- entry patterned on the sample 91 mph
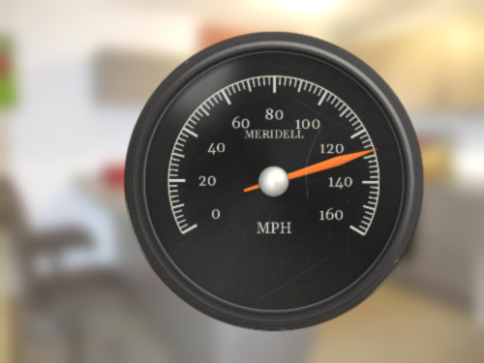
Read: 128 mph
